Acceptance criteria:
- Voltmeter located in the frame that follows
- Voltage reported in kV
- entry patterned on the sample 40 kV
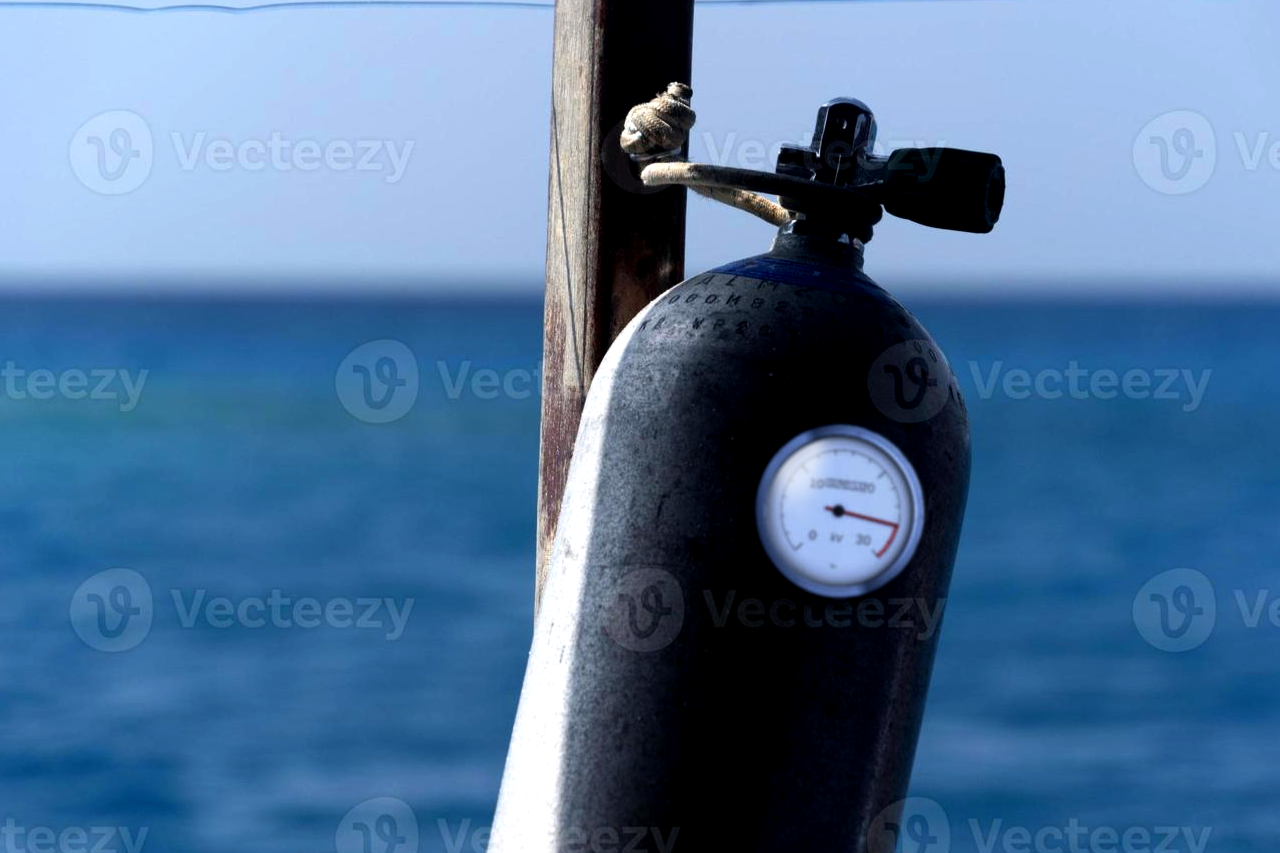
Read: 26 kV
